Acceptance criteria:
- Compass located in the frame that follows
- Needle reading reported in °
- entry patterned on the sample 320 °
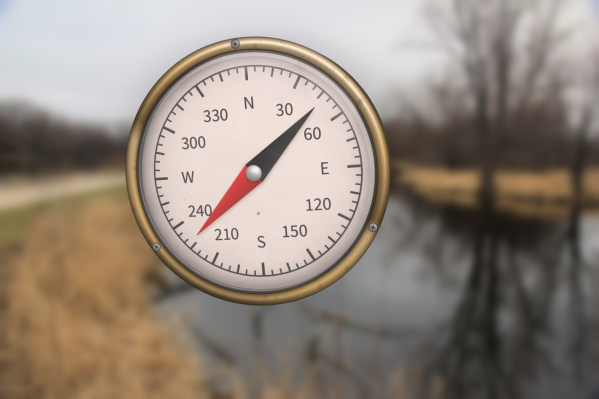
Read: 227.5 °
